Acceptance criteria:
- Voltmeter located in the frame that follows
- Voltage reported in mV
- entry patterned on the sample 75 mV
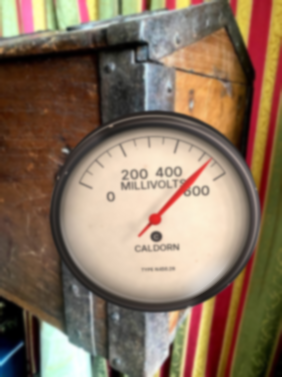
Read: 525 mV
